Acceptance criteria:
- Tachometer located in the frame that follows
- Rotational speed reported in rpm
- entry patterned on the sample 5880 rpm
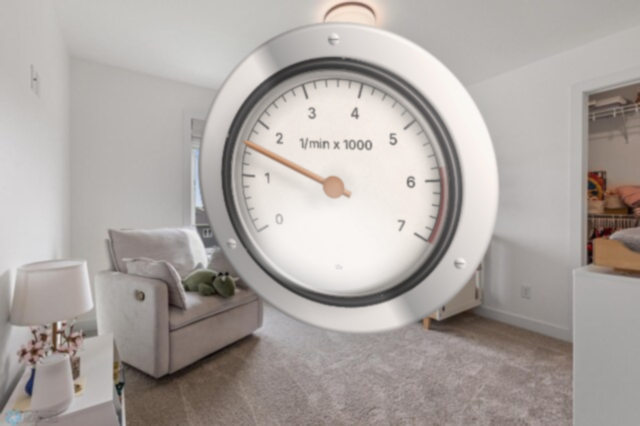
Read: 1600 rpm
